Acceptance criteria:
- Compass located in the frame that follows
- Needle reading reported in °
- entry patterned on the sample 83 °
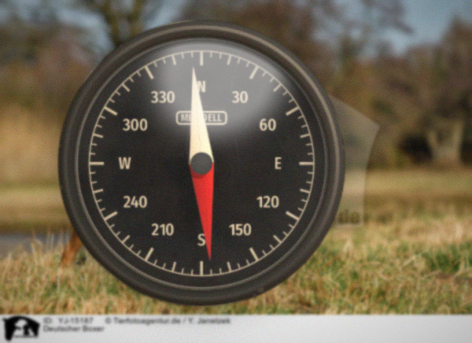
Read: 175 °
